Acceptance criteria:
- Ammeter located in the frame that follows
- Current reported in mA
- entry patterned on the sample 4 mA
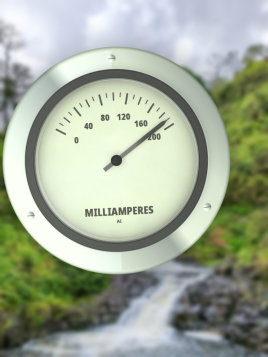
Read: 190 mA
